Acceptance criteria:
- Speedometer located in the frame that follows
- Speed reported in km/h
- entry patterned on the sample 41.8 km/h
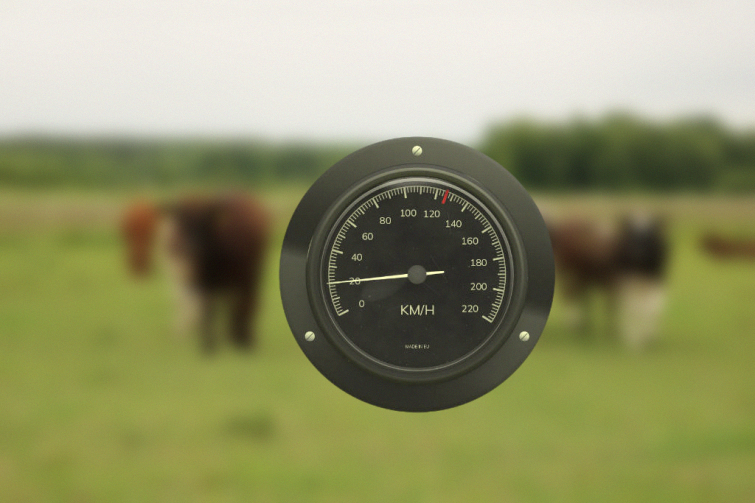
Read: 20 km/h
